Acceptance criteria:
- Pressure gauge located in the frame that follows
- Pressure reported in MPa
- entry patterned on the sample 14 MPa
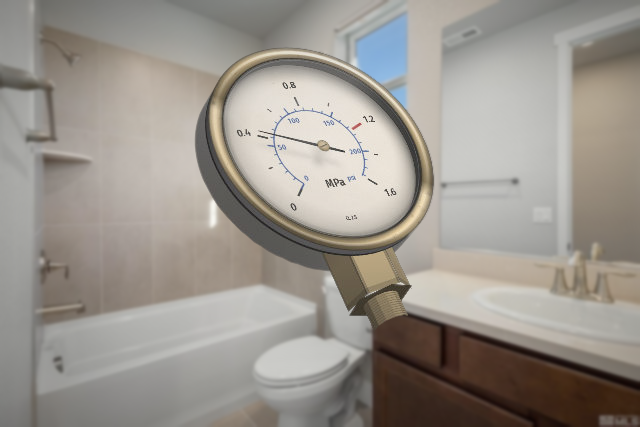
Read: 0.4 MPa
